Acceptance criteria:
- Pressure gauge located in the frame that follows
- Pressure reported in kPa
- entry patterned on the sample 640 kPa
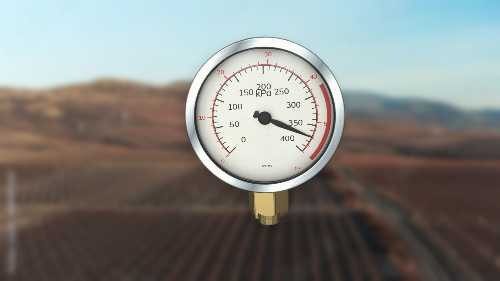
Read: 370 kPa
